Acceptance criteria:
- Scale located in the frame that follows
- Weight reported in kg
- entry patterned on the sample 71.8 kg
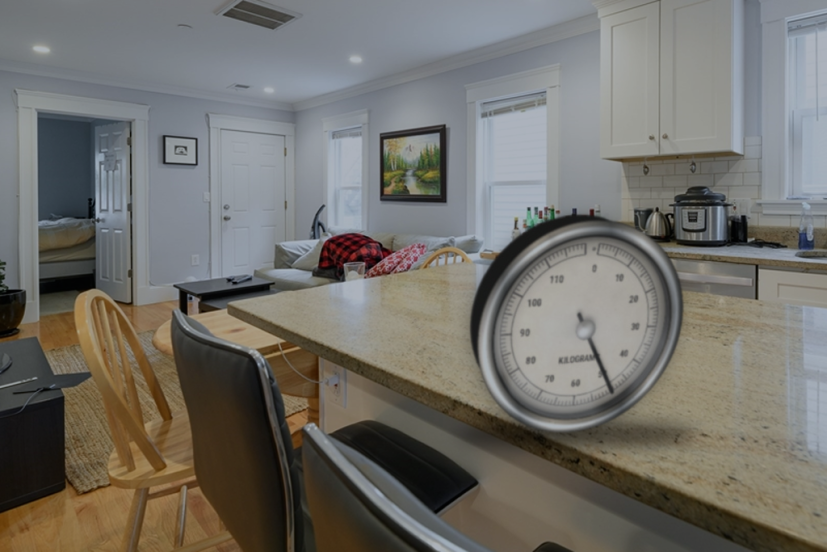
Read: 50 kg
